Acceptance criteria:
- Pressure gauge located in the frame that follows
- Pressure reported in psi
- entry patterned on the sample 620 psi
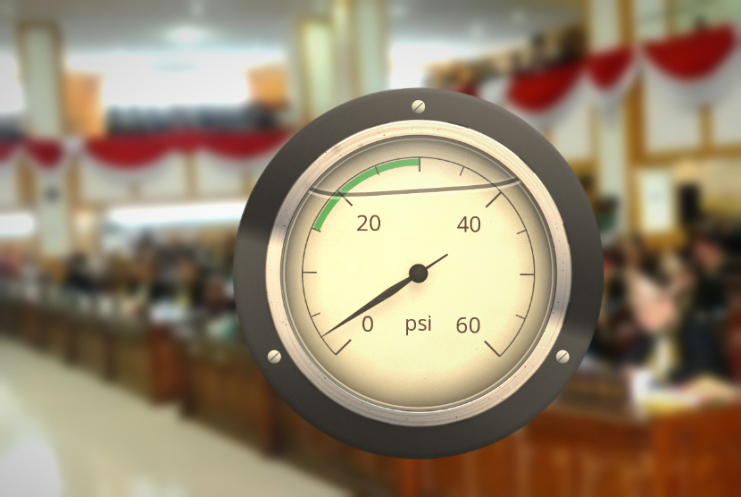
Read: 2.5 psi
